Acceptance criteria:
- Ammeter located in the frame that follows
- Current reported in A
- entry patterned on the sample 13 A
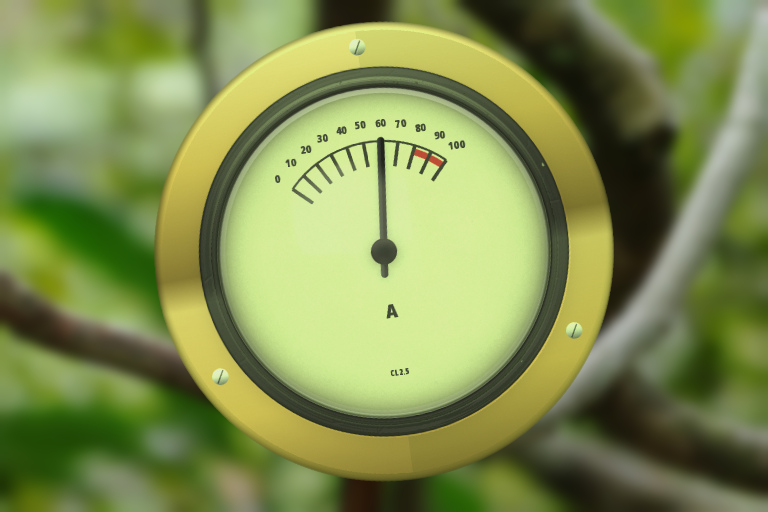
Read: 60 A
